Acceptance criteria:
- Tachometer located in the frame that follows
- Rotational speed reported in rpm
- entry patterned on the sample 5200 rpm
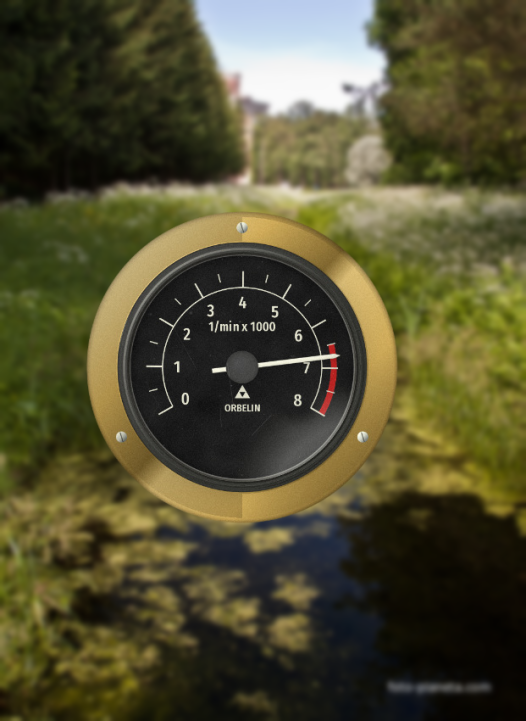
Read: 6750 rpm
